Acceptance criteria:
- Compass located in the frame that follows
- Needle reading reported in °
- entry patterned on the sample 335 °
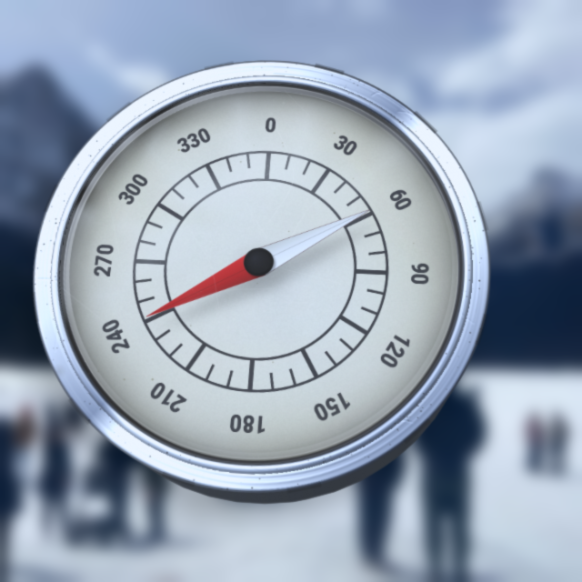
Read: 240 °
